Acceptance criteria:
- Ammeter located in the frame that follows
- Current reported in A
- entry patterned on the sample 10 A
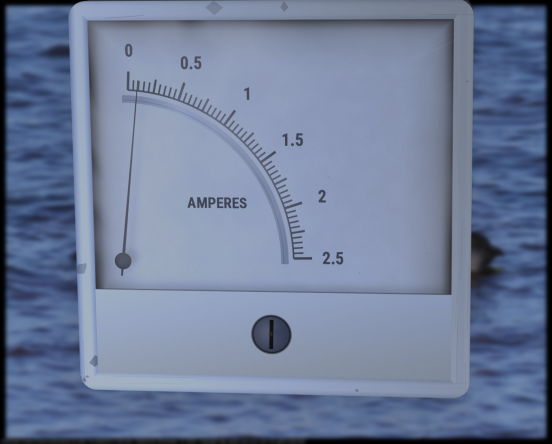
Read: 0.1 A
